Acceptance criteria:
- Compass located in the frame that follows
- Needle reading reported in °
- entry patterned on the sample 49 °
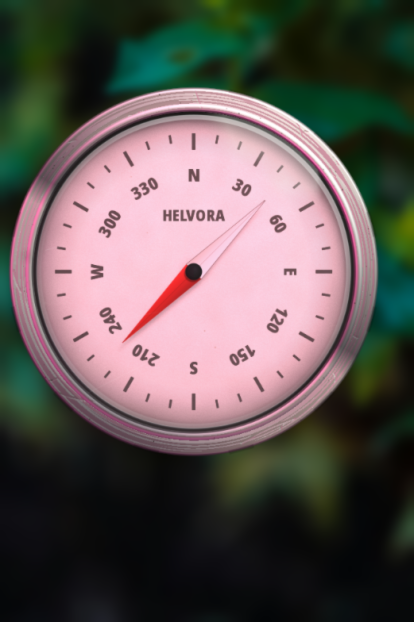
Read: 225 °
